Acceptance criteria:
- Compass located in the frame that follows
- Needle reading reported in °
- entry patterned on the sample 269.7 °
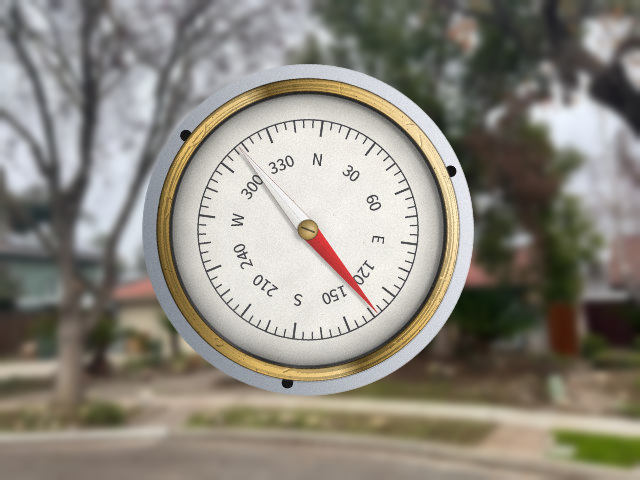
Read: 132.5 °
